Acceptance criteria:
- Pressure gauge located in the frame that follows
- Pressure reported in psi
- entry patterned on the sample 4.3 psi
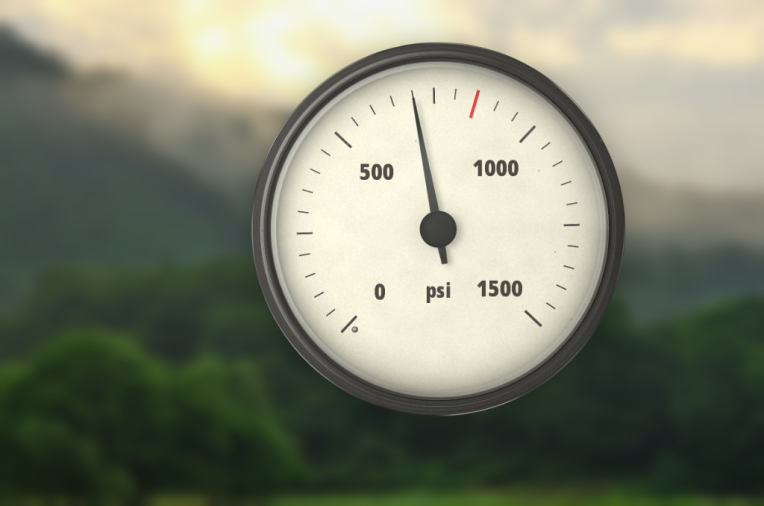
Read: 700 psi
